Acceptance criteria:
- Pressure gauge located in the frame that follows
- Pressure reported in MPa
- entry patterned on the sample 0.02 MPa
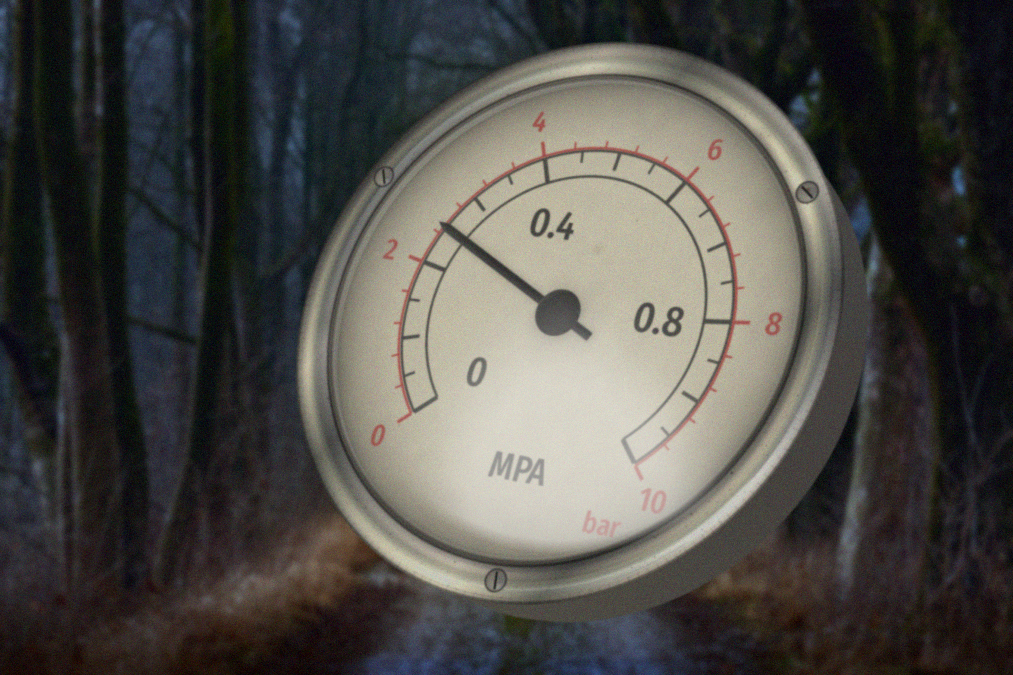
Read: 0.25 MPa
